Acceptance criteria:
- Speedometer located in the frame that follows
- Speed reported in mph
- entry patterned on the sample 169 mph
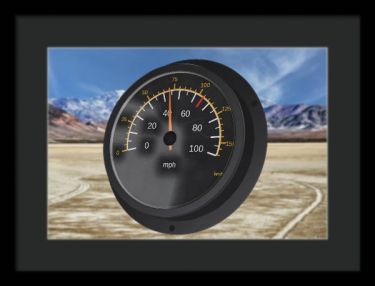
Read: 45 mph
